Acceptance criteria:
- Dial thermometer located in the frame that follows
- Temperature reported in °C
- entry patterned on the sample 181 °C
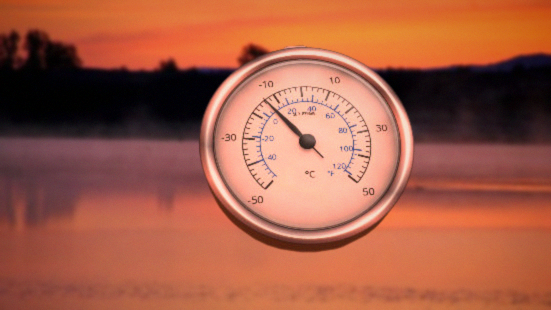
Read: -14 °C
